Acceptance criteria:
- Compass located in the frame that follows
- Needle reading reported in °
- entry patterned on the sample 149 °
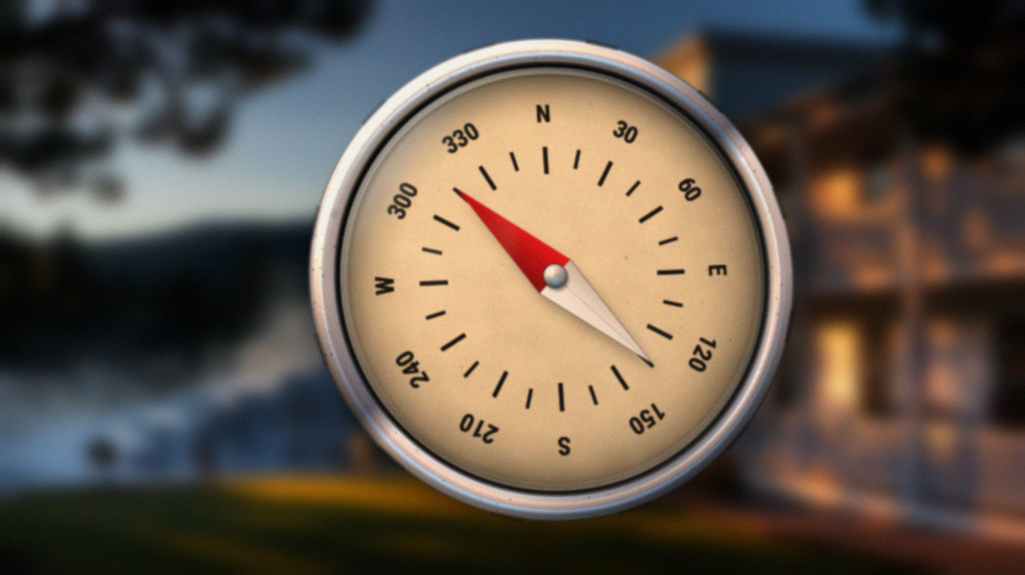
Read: 315 °
